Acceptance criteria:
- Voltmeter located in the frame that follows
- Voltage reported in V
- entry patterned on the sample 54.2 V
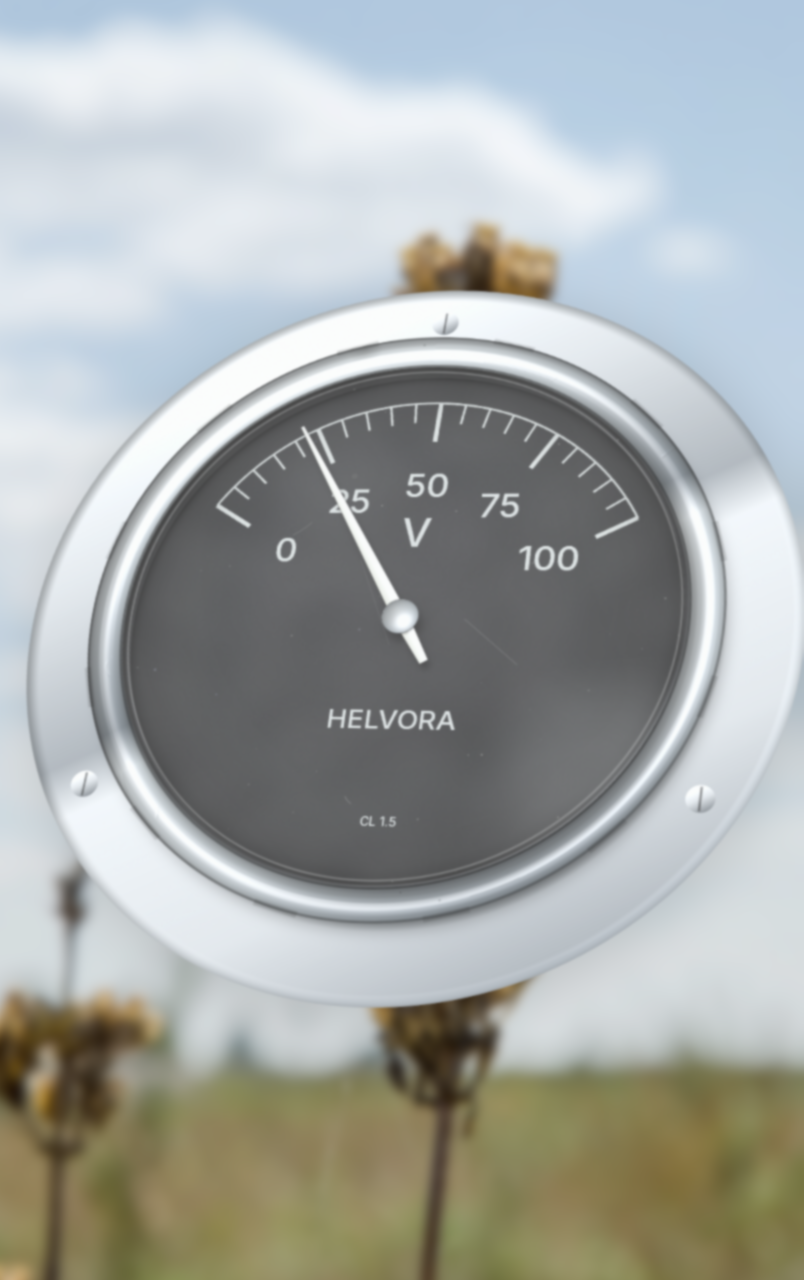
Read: 22.5 V
